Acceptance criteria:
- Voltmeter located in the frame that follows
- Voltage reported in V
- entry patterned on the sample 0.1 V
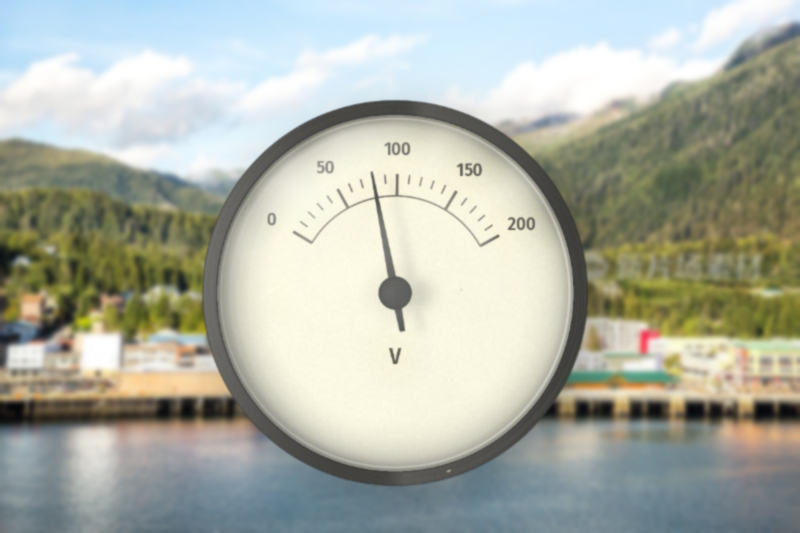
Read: 80 V
